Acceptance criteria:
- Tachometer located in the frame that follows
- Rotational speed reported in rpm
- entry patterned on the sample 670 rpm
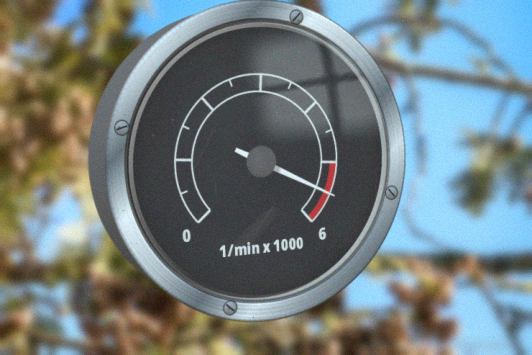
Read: 5500 rpm
